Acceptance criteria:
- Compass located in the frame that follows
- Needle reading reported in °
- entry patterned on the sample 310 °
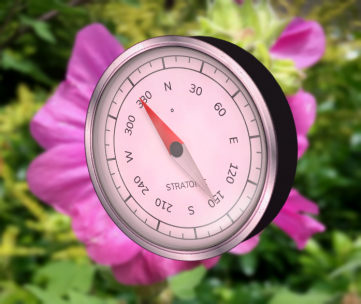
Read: 330 °
